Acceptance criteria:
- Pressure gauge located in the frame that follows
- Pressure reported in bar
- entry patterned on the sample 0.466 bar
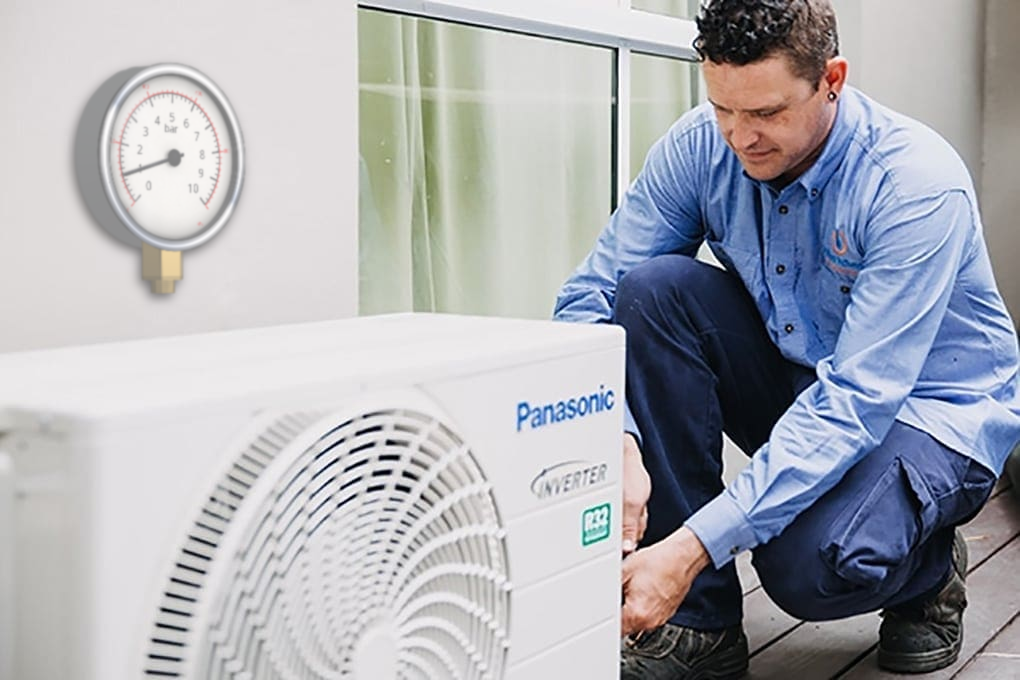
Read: 1 bar
